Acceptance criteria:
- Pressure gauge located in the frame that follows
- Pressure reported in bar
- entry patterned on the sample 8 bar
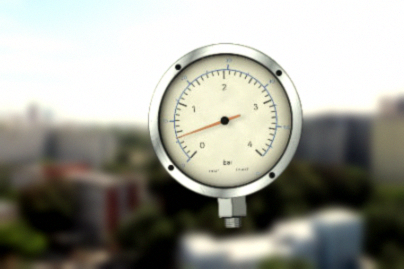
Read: 0.4 bar
